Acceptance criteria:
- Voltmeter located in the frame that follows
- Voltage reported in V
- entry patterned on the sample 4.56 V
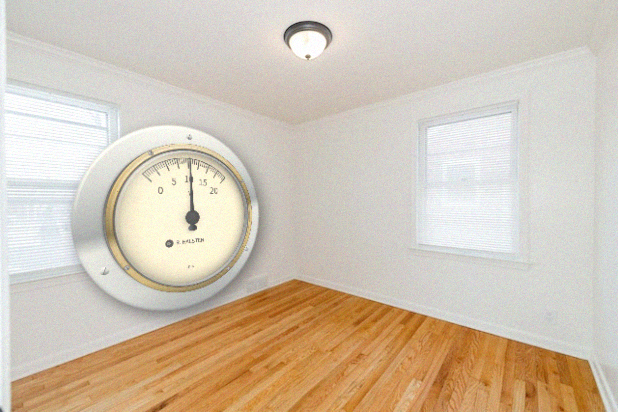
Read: 10 V
